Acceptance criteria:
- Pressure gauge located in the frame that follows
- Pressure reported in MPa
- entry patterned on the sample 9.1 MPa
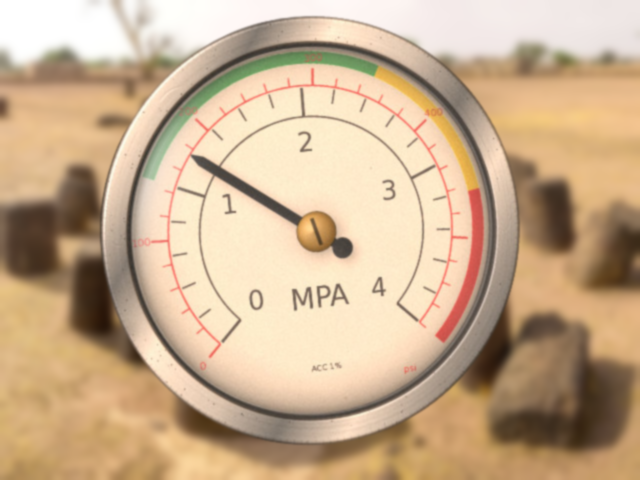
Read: 1.2 MPa
